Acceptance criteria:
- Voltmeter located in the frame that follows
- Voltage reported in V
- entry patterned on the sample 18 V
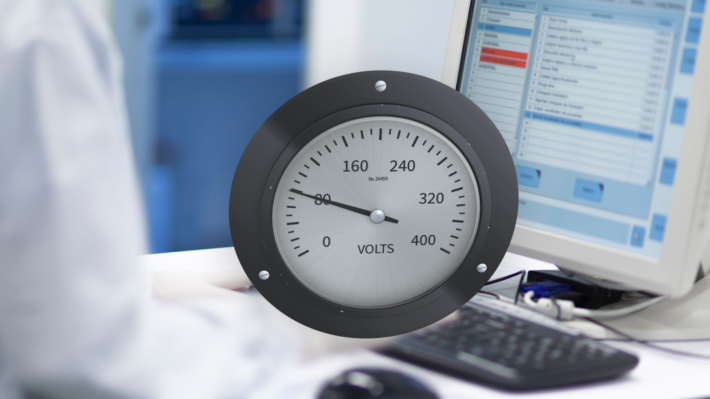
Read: 80 V
